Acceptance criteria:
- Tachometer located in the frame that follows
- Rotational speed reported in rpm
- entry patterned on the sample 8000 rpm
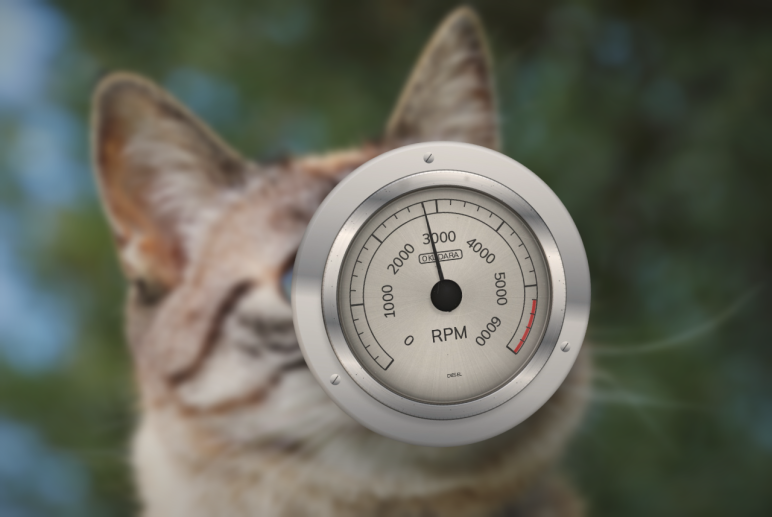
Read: 2800 rpm
